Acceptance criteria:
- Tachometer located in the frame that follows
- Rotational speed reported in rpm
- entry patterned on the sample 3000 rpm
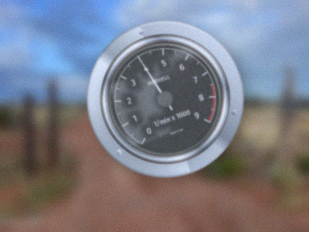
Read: 4000 rpm
